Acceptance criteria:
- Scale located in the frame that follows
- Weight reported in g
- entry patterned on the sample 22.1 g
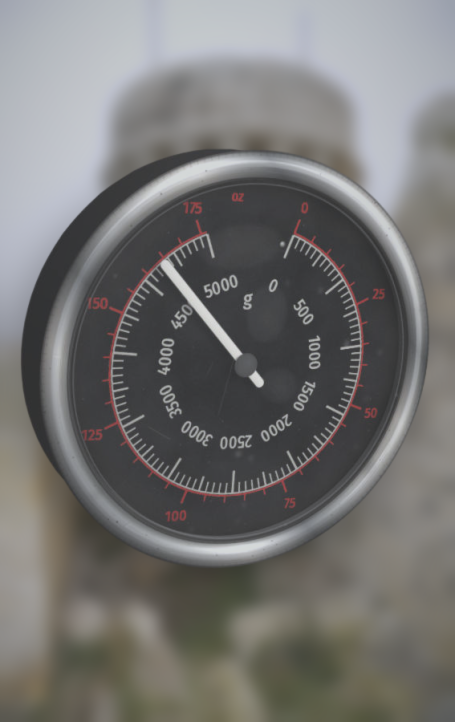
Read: 4650 g
